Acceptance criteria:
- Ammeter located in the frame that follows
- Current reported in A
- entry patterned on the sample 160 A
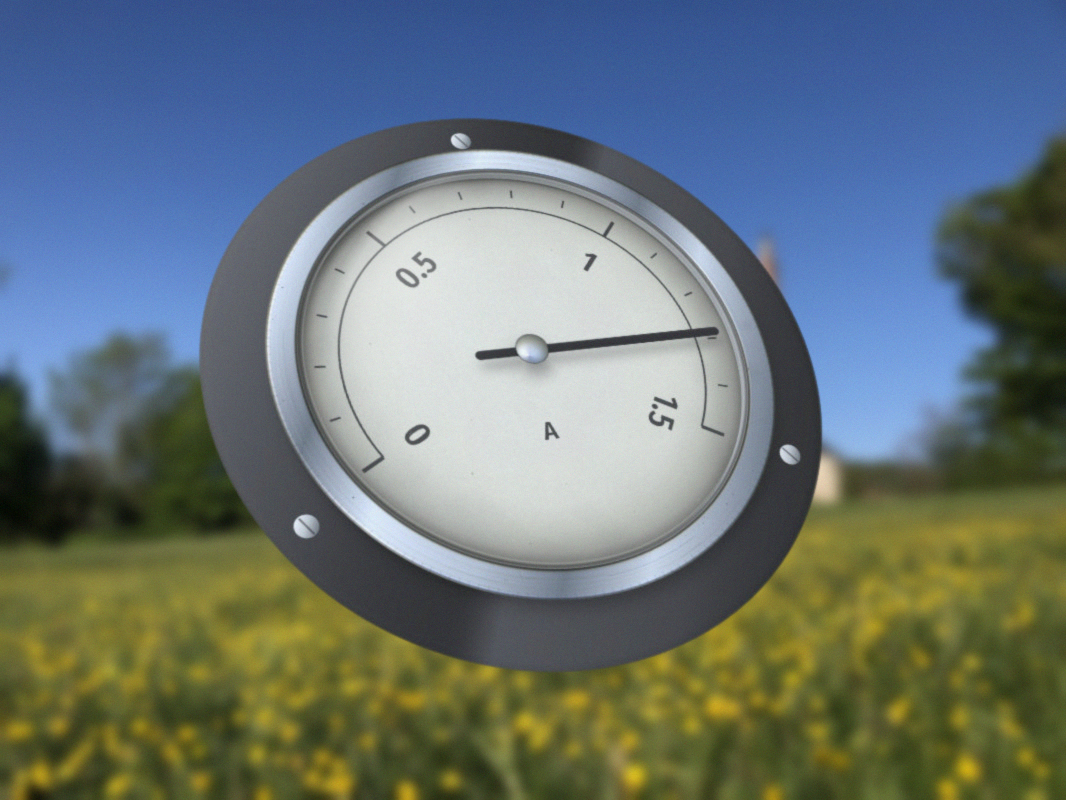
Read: 1.3 A
